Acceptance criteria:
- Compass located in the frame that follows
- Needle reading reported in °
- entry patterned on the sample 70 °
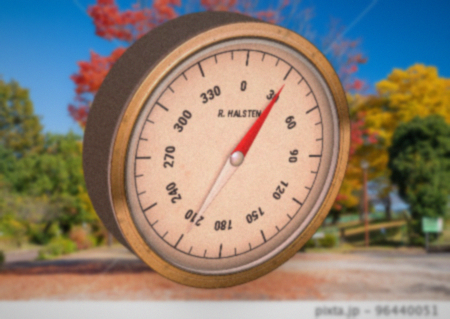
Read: 30 °
